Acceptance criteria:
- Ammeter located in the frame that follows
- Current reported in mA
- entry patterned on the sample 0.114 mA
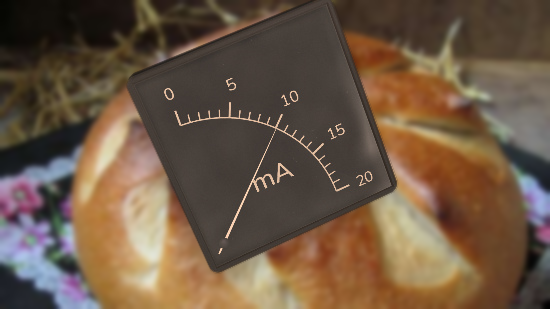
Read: 10 mA
